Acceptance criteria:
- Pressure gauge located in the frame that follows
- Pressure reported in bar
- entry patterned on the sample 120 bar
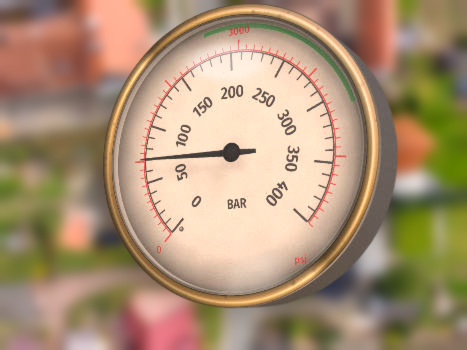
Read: 70 bar
